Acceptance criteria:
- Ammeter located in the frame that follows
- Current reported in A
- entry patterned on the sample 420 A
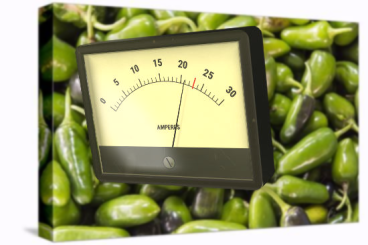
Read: 21 A
